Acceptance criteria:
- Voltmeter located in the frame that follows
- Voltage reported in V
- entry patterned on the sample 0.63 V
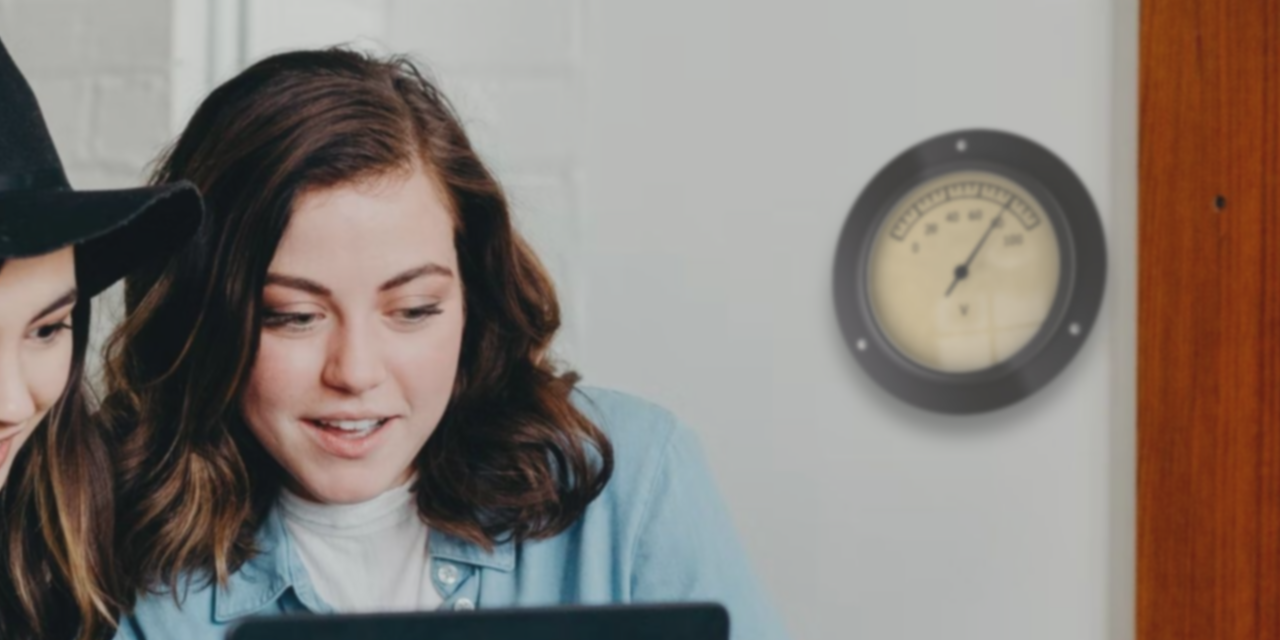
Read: 80 V
